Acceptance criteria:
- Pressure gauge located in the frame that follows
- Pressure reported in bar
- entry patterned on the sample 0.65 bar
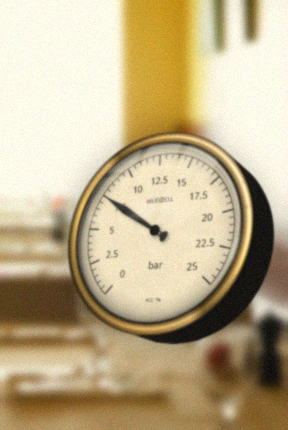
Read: 7.5 bar
